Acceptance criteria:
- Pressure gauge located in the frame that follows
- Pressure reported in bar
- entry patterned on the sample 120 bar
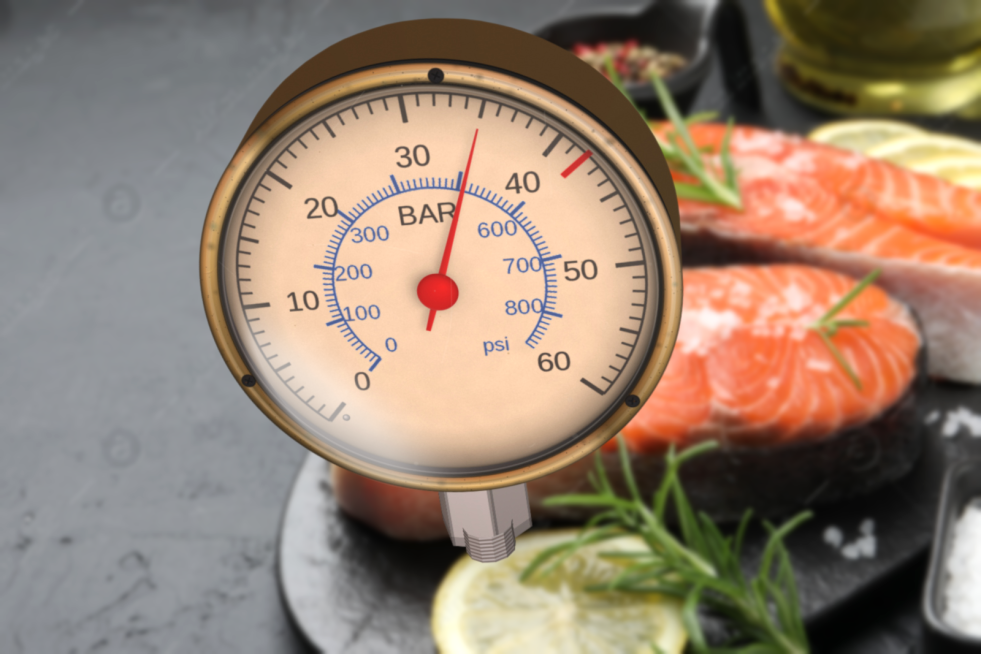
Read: 35 bar
